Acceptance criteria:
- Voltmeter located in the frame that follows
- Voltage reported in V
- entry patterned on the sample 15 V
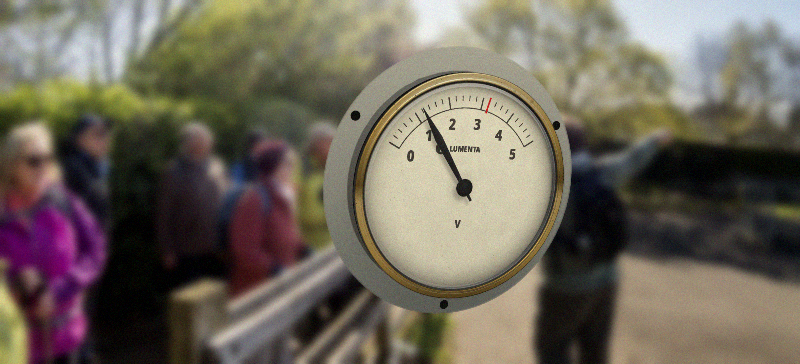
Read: 1.2 V
